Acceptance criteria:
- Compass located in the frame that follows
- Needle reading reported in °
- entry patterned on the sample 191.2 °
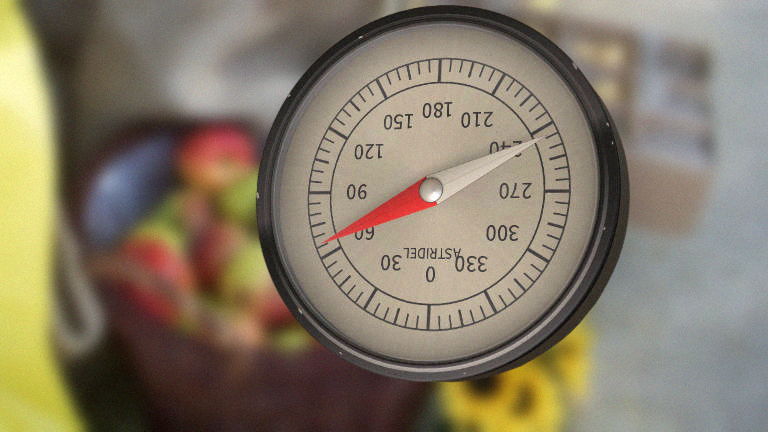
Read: 65 °
